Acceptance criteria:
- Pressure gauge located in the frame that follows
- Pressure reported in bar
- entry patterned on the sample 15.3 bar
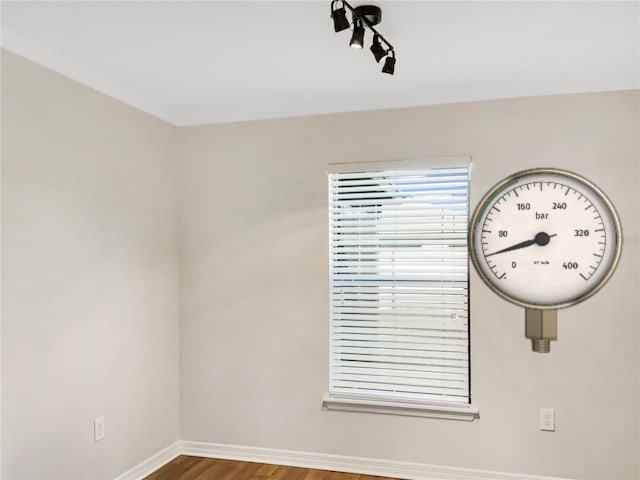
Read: 40 bar
